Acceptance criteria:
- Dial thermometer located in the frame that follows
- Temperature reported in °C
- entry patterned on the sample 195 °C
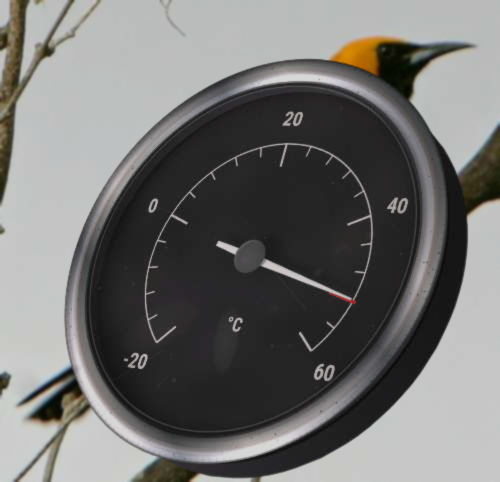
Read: 52 °C
